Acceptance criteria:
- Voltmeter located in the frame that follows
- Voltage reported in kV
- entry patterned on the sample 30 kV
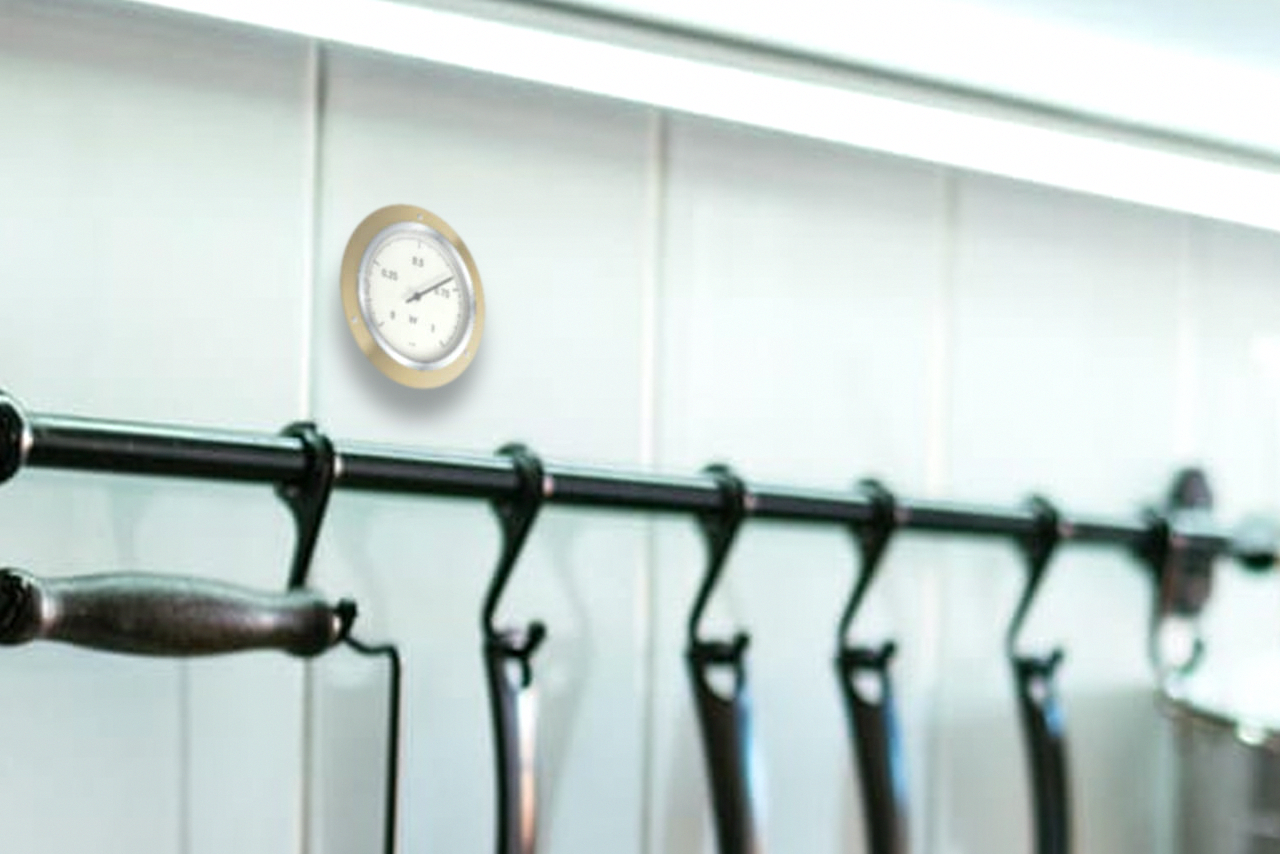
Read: 0.7 kV
